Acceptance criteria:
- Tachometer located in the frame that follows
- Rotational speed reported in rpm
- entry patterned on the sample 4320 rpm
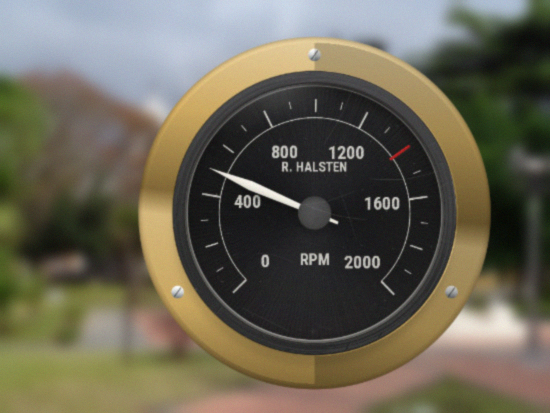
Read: 500 rpm
